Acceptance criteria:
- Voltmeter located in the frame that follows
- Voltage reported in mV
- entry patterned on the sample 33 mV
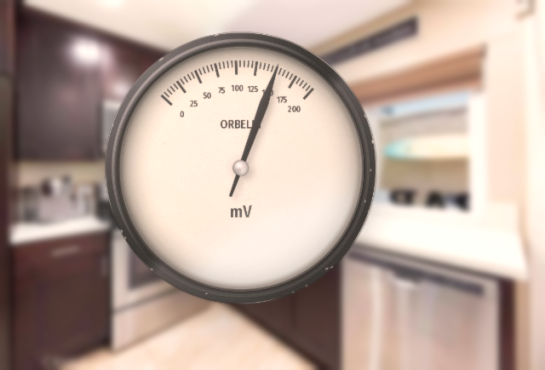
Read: 150 mV
